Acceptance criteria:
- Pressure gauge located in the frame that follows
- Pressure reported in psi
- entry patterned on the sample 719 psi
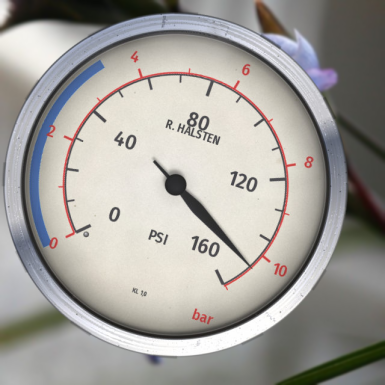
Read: 150 psi
